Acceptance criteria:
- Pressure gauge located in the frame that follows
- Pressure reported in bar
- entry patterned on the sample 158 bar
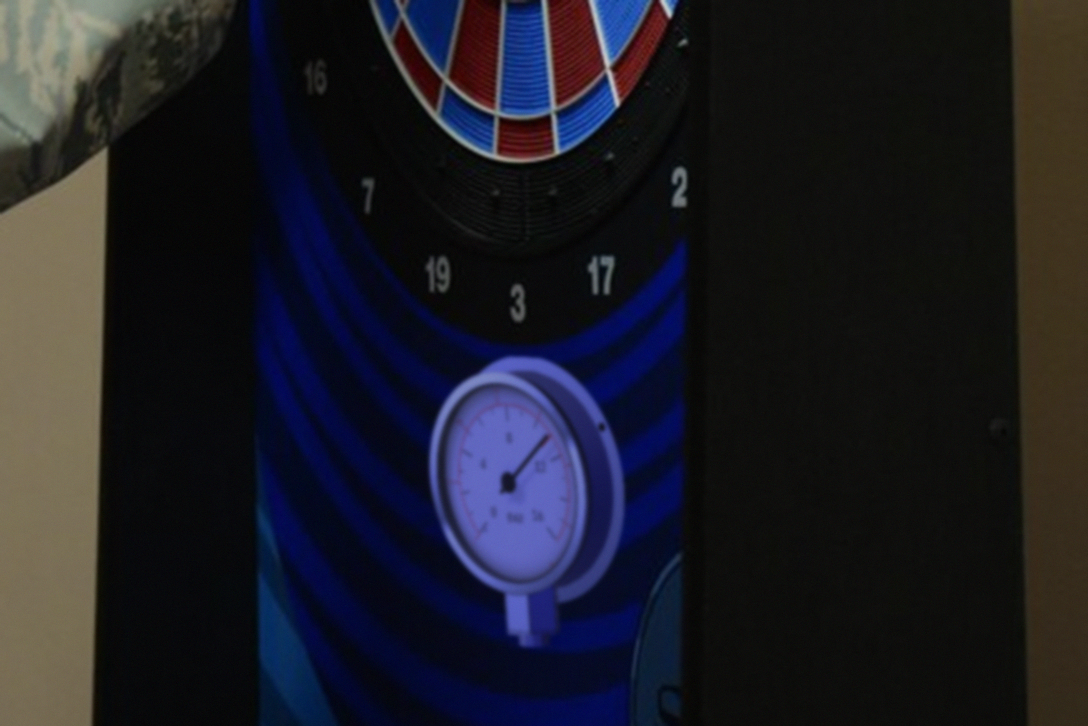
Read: 11 bar
